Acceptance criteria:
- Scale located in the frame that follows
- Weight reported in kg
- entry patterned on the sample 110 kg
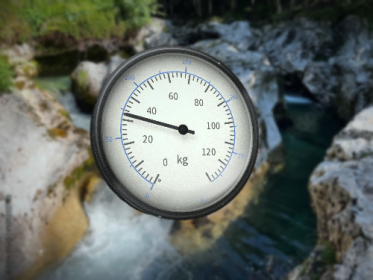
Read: 32 kg
